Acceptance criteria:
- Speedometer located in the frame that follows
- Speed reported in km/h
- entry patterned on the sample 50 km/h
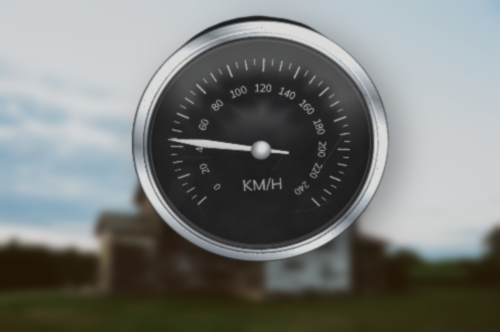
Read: 45 km/h
